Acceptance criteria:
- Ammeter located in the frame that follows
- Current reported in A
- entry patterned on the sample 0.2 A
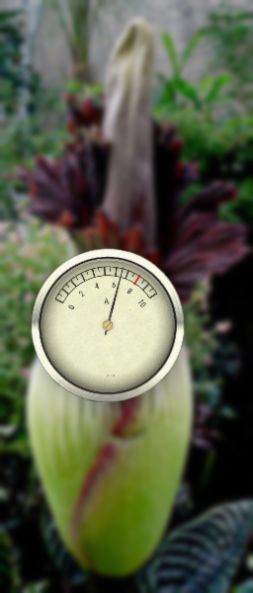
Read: 6.5 A
